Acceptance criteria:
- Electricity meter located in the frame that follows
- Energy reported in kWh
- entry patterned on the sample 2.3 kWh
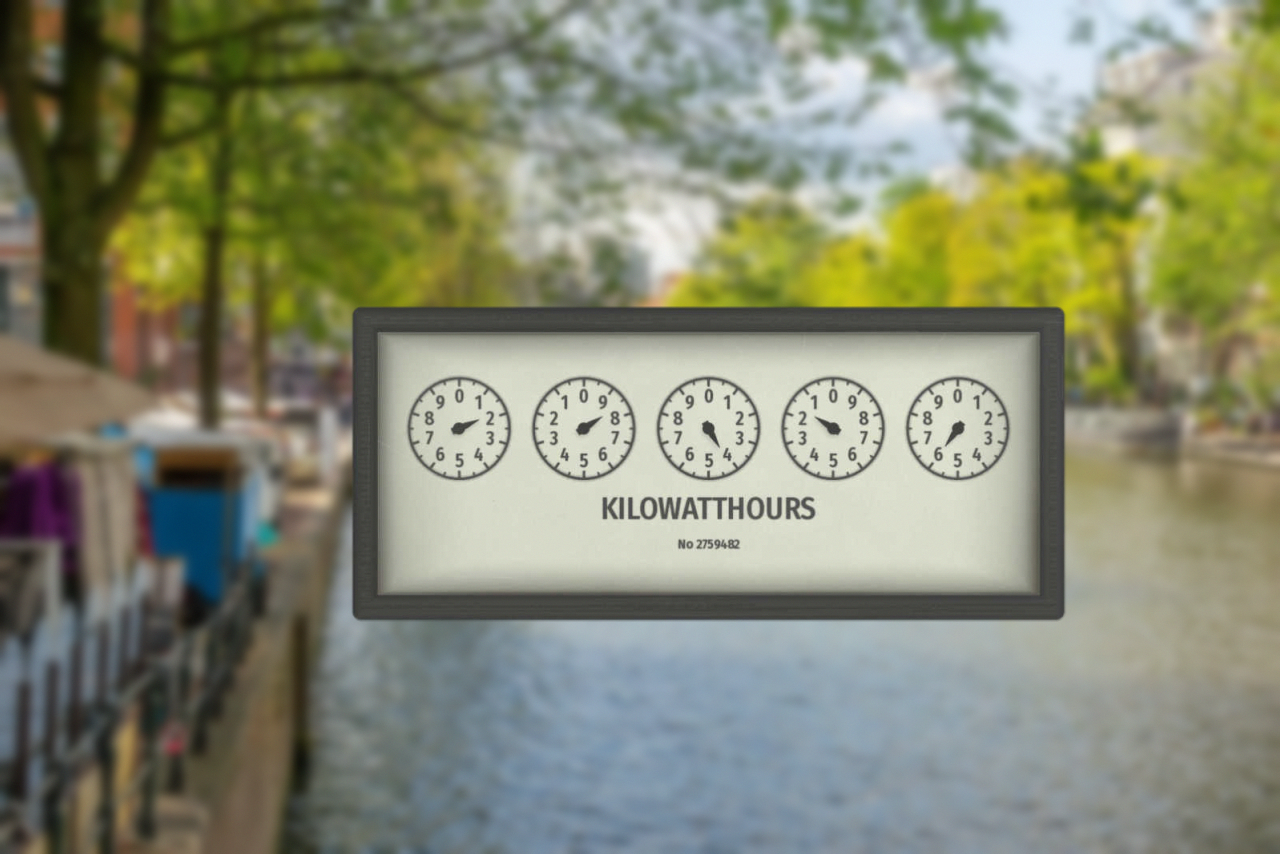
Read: 18416 kWh
